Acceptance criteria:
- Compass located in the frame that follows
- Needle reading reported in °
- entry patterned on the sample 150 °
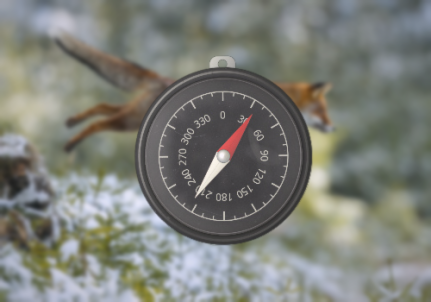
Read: 35 °
